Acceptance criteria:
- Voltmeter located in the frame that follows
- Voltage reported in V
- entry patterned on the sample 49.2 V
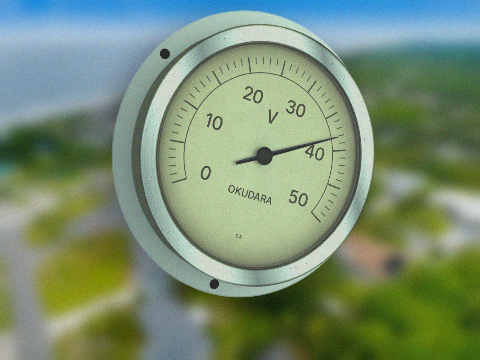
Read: 38 V
